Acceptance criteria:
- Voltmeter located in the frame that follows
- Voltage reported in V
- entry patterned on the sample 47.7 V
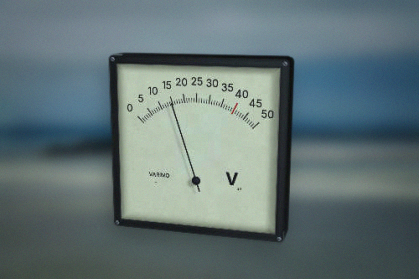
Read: 15 V
